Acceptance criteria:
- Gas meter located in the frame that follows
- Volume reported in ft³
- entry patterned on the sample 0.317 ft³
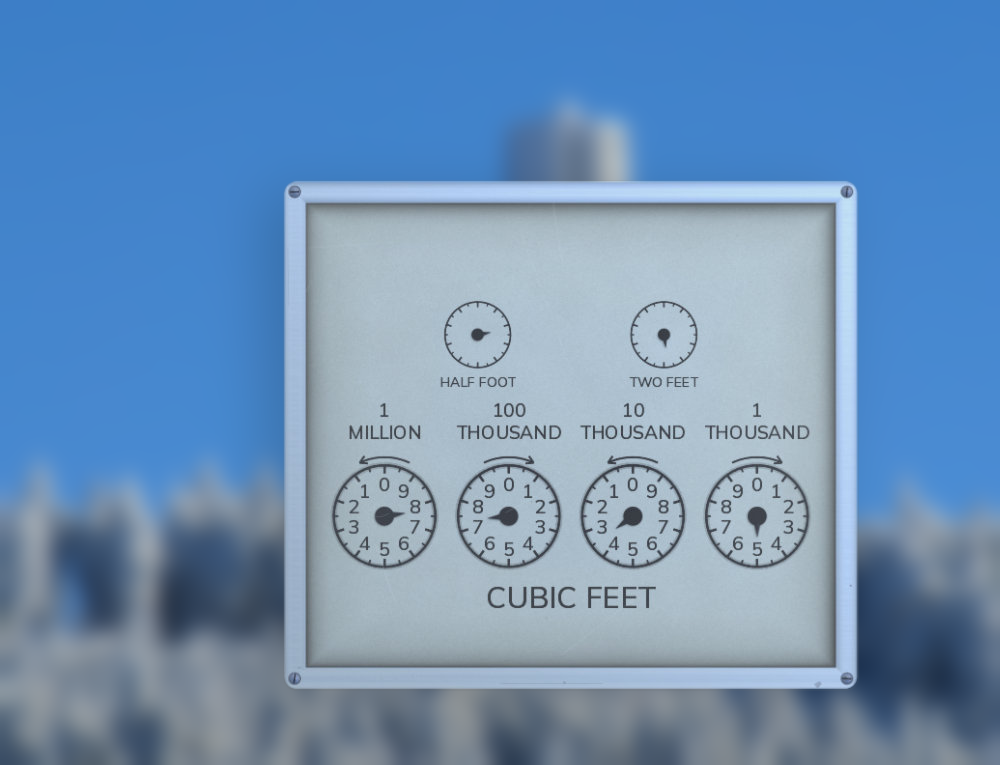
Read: 773500 ft³
